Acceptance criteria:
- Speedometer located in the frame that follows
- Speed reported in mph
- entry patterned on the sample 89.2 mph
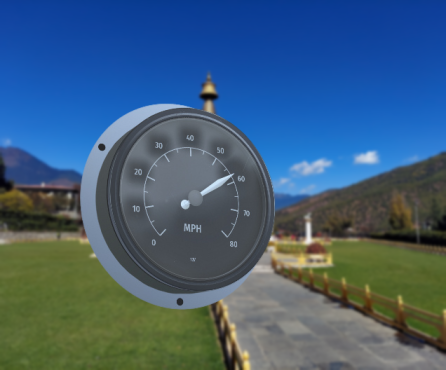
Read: 57.5 mph
